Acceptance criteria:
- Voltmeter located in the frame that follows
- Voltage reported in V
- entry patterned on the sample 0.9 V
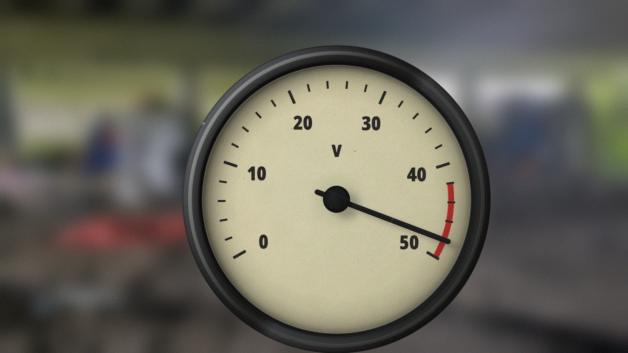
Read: 48 V
